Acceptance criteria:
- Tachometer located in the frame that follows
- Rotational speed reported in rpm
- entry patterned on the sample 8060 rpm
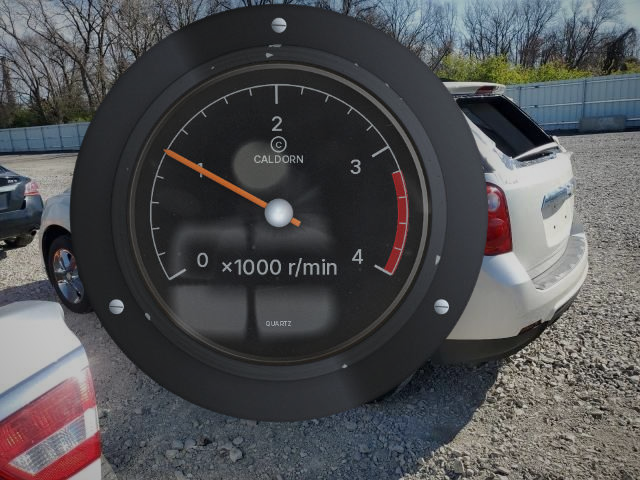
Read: 1000 rpm
